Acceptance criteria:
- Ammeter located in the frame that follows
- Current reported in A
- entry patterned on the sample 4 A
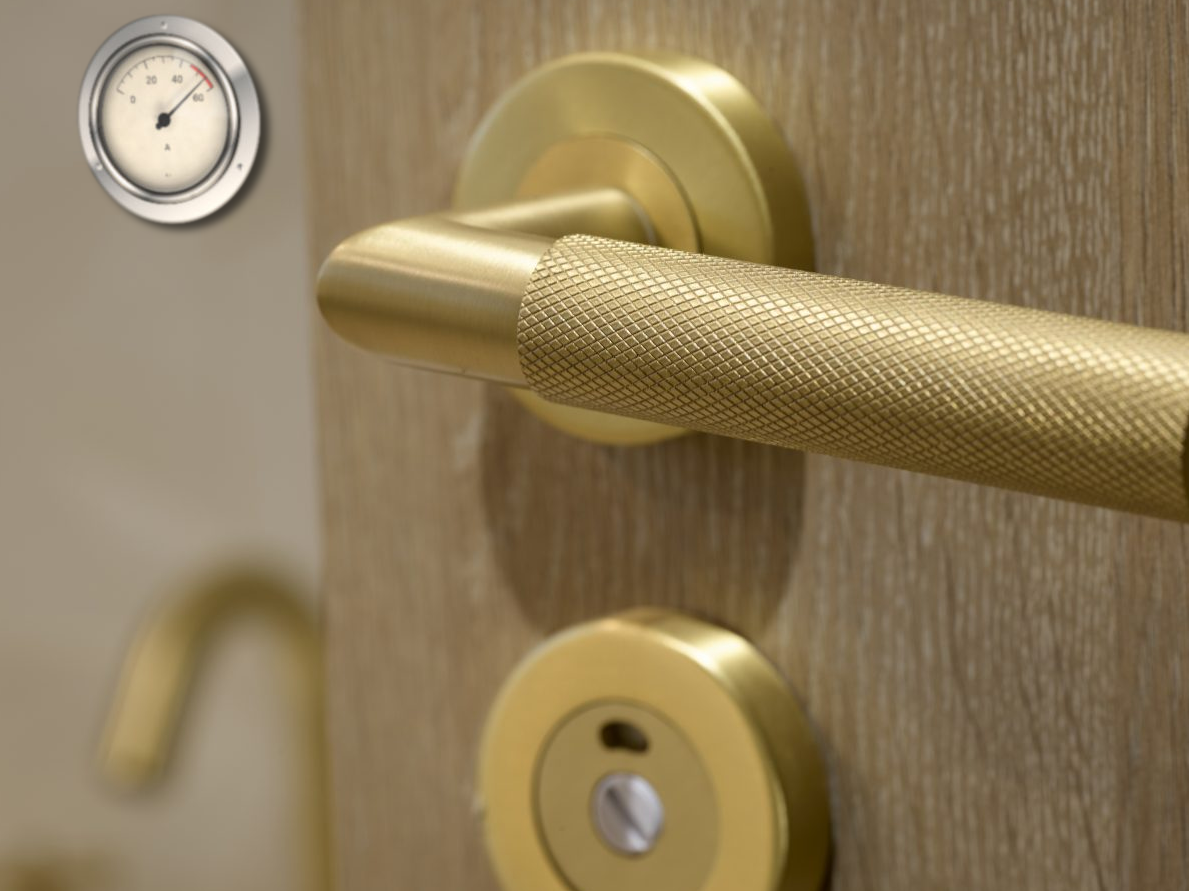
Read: 55 A
